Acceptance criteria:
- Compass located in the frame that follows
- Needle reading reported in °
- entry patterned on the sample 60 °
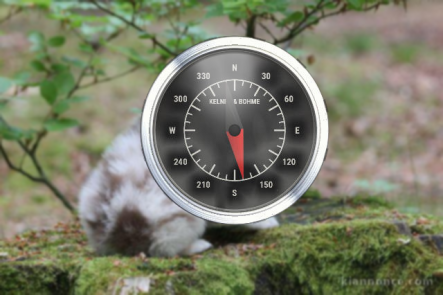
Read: 170 °
